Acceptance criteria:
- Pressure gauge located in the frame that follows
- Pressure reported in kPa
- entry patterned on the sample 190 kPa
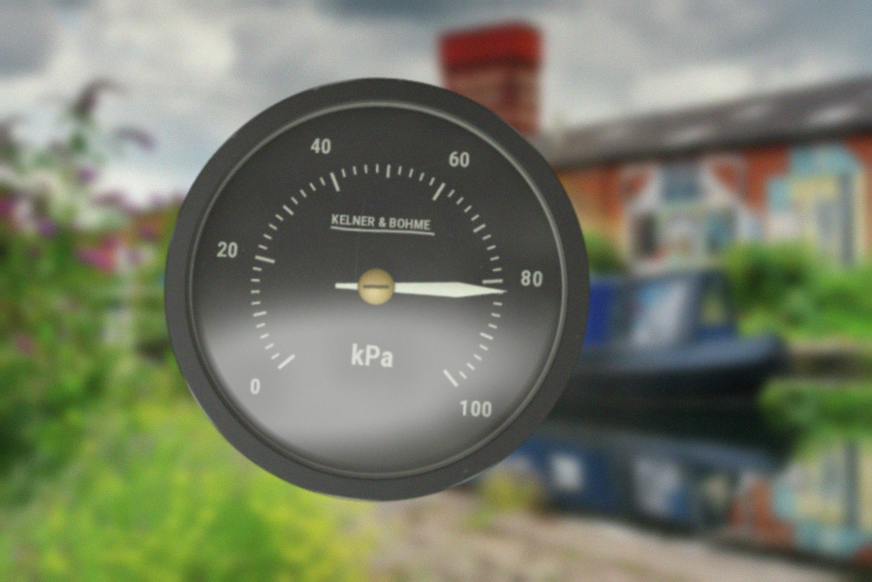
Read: 82 kPa
